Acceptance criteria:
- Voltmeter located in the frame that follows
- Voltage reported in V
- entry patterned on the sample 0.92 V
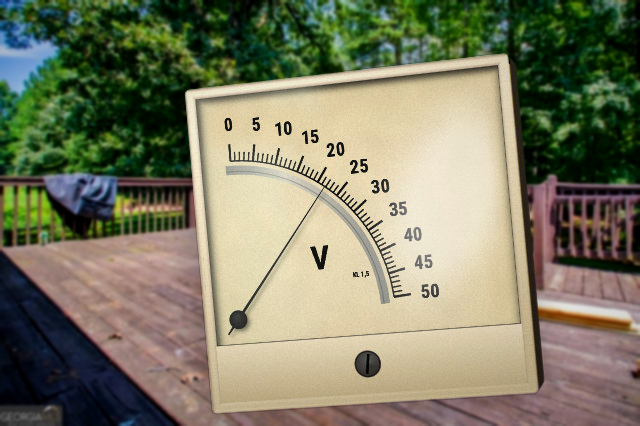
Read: 22 V
